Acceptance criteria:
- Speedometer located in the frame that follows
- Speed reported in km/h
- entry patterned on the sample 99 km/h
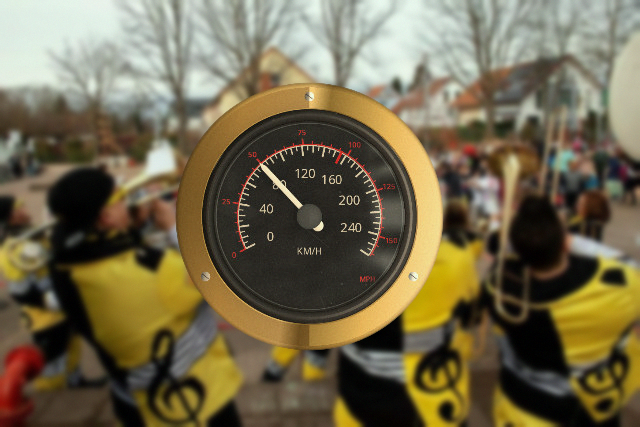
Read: 80 km/h
